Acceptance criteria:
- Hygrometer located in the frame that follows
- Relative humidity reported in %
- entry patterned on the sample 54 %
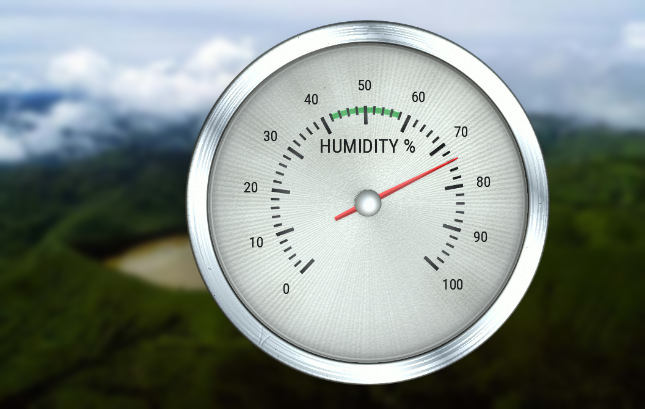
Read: 74 %
